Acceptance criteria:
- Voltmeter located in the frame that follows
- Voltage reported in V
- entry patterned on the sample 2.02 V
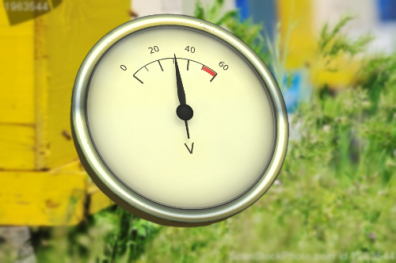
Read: 30 V
